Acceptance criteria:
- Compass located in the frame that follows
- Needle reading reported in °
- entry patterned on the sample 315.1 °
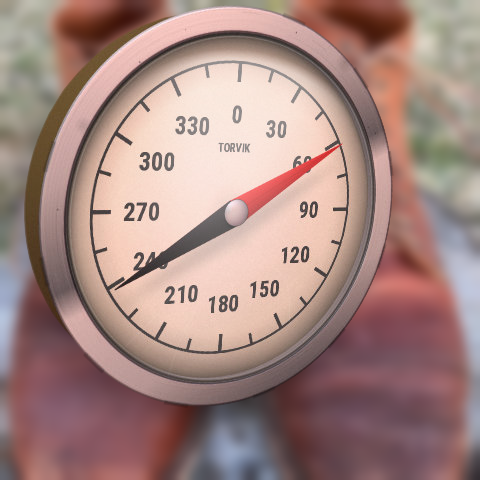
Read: 60 °
